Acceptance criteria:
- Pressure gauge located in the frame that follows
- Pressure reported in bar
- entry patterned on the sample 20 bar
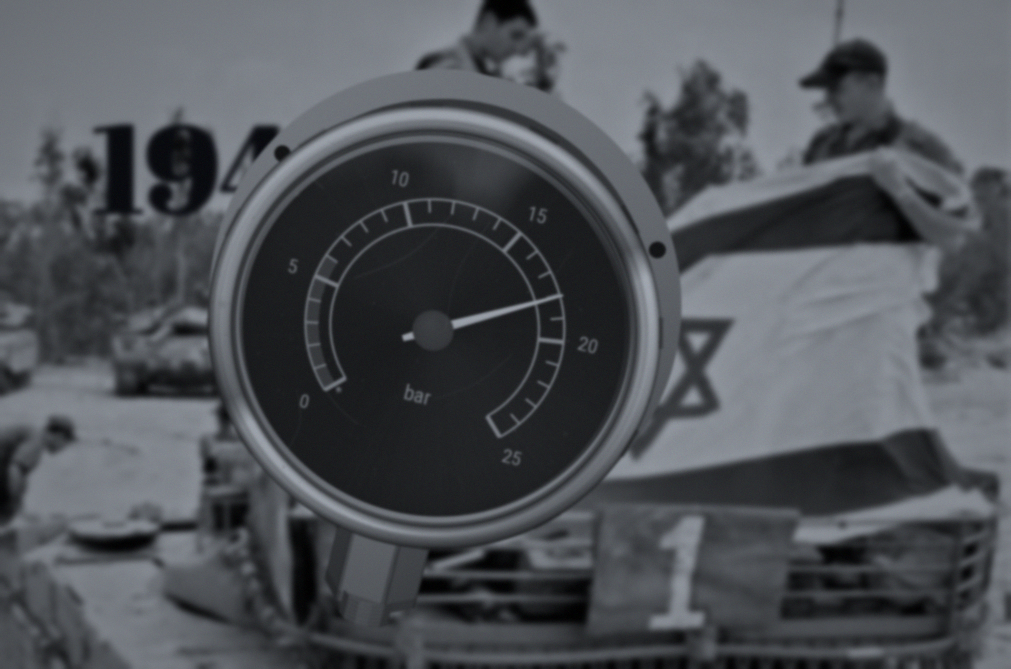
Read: 18 bar
